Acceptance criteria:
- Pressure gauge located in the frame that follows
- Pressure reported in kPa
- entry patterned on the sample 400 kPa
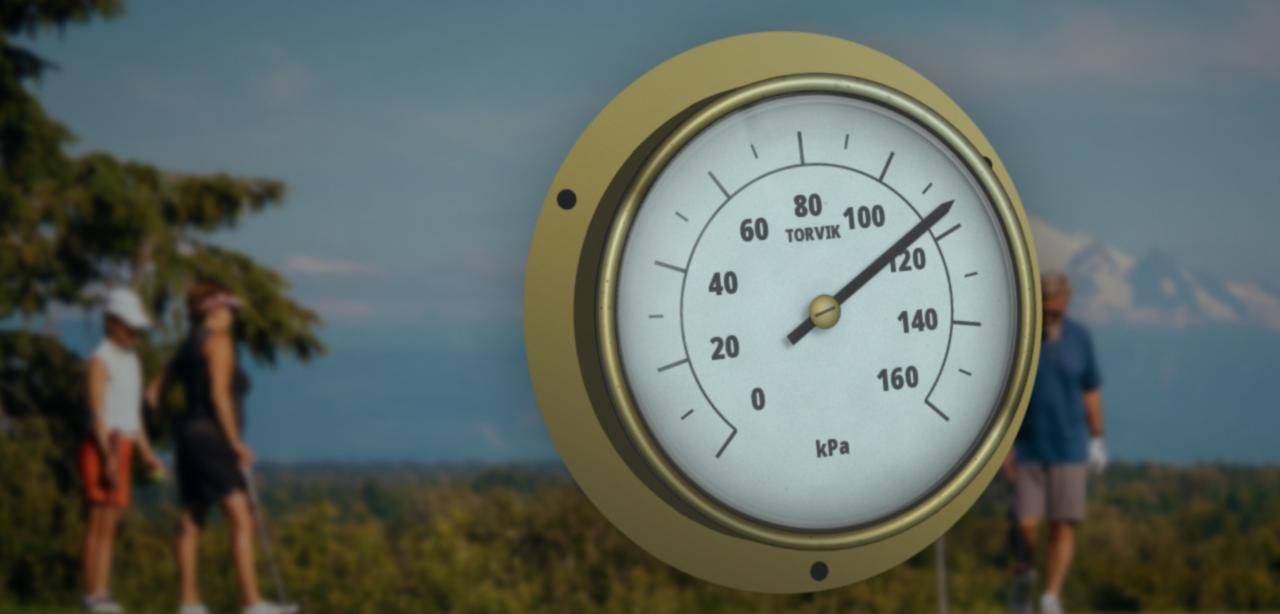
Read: 115 kPa
